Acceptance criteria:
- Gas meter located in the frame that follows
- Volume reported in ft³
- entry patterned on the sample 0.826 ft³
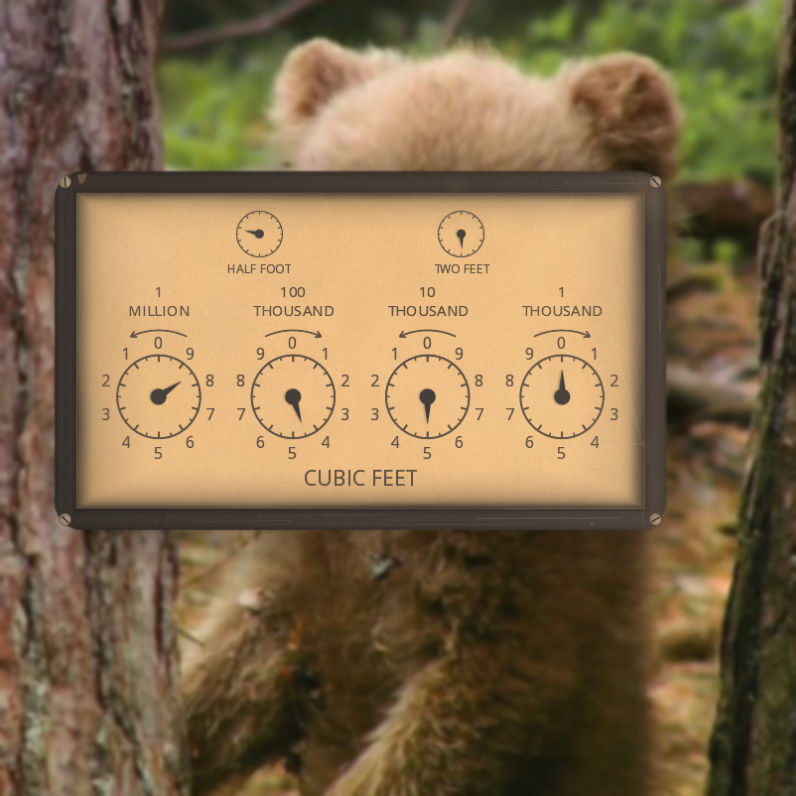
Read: 845000 ft³
